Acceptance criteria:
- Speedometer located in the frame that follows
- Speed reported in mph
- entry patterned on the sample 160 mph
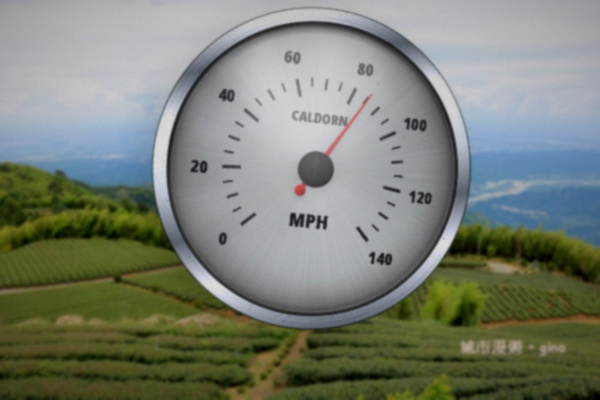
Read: 85 mph
